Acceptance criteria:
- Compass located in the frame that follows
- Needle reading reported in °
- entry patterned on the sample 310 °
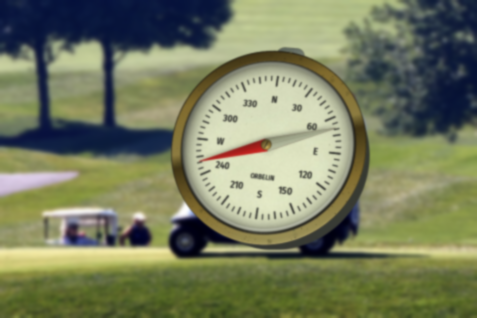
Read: 250 °
